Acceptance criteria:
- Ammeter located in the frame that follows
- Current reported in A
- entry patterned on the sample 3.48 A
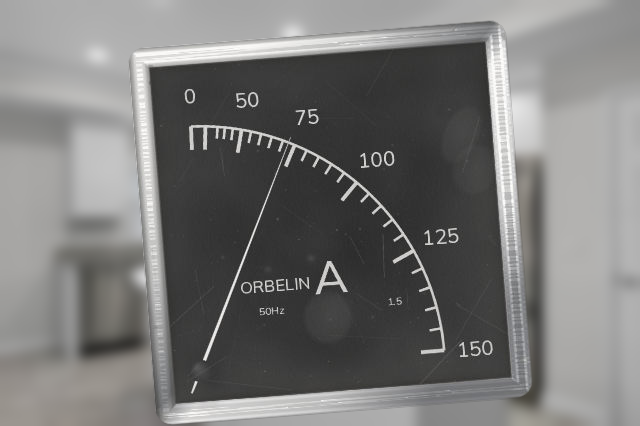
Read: 72.5 A
